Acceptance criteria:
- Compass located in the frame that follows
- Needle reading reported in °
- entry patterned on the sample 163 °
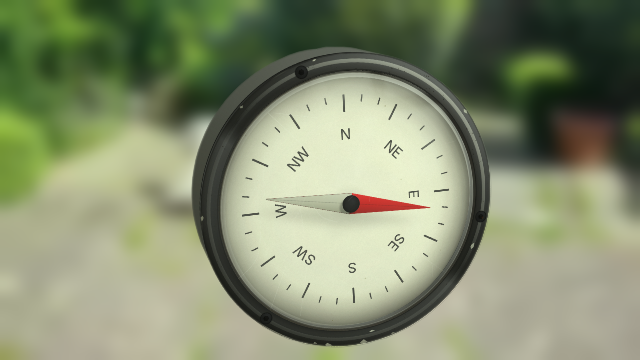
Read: 100 °
